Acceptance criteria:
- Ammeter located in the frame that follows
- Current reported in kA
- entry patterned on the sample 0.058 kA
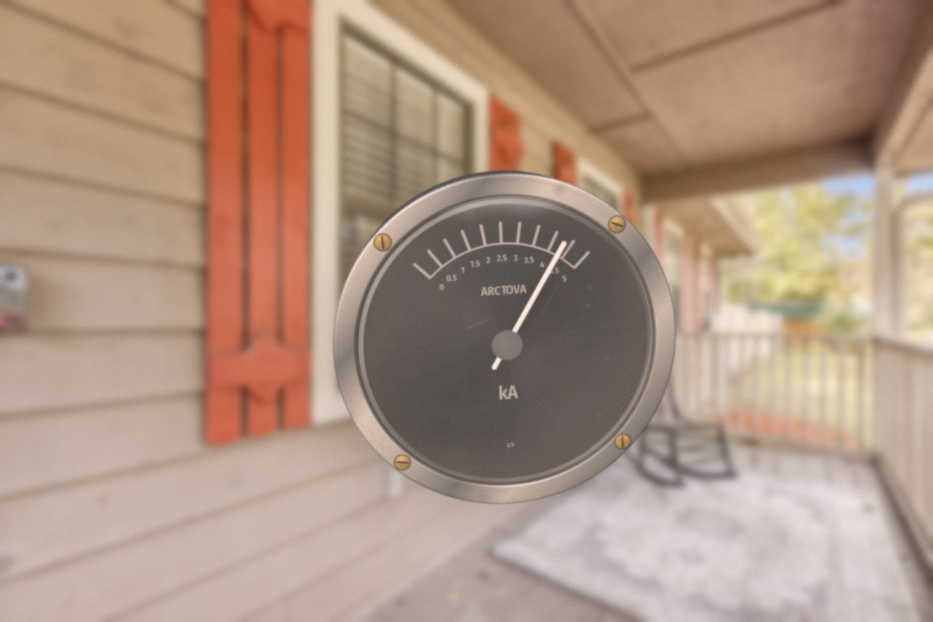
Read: 4.25 kA
